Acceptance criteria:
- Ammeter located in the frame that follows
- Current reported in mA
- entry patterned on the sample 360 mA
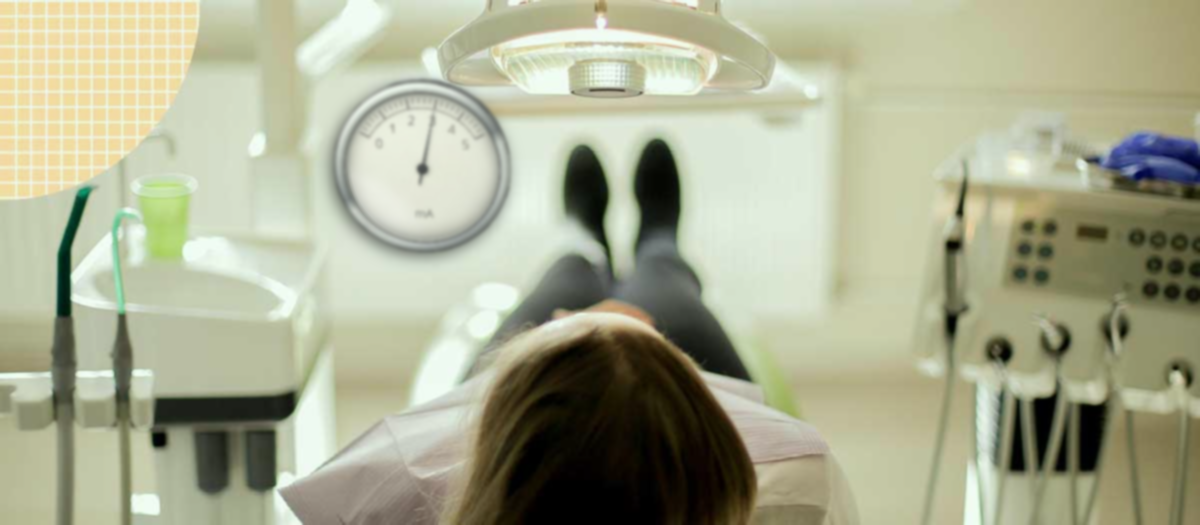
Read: 3 mA
